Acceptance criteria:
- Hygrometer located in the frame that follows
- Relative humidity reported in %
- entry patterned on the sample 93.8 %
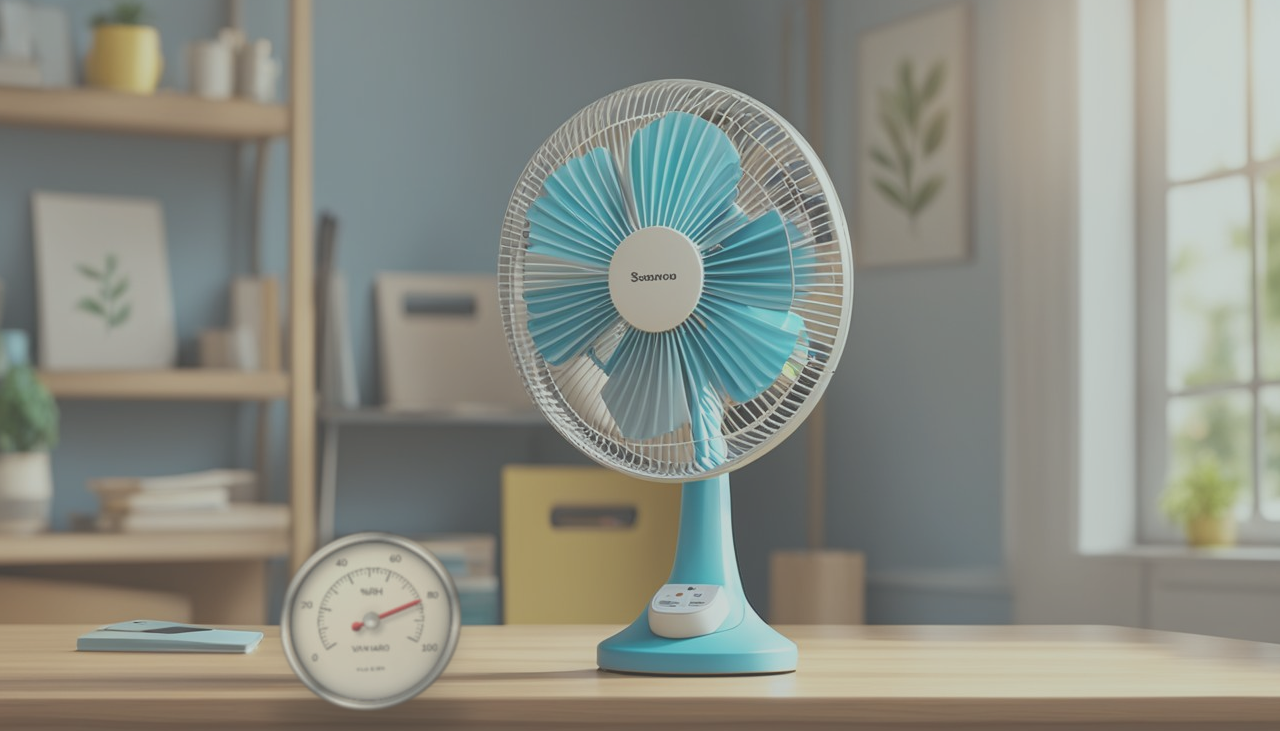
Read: 80 %
